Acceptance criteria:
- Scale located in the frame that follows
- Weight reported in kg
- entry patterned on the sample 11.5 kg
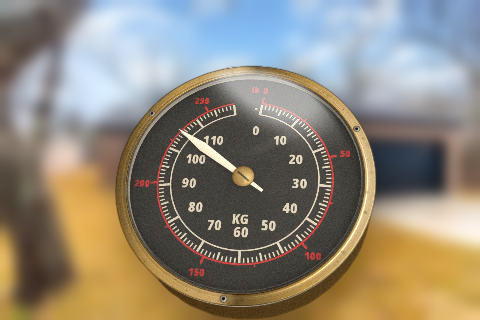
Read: 105 kg
